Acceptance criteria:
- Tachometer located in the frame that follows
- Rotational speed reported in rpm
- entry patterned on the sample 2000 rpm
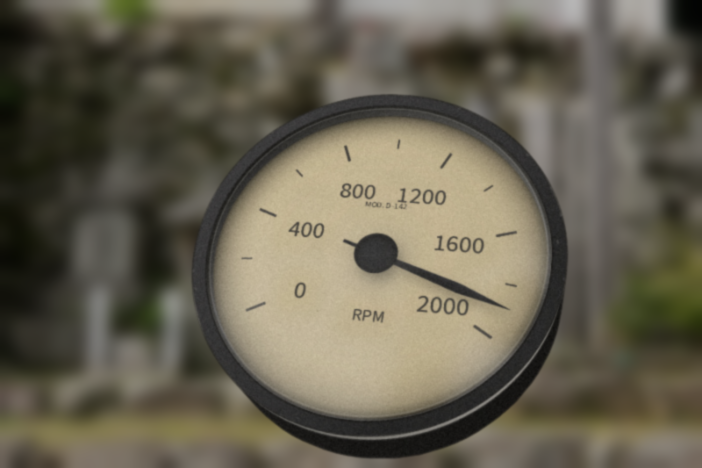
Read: 1900 rpm
